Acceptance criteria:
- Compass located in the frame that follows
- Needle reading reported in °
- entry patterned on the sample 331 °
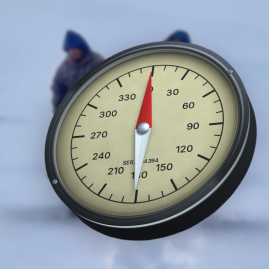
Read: 0 °
